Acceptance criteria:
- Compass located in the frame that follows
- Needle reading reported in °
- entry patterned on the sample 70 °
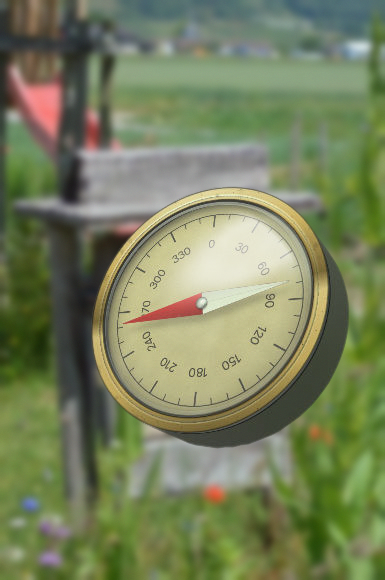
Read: 260 °
